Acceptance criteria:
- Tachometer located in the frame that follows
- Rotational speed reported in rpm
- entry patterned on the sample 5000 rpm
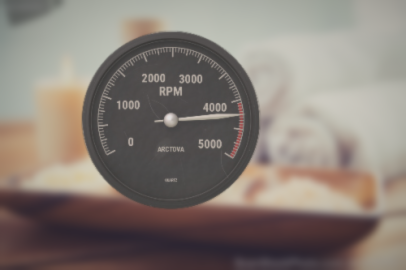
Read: 4250 rpm
